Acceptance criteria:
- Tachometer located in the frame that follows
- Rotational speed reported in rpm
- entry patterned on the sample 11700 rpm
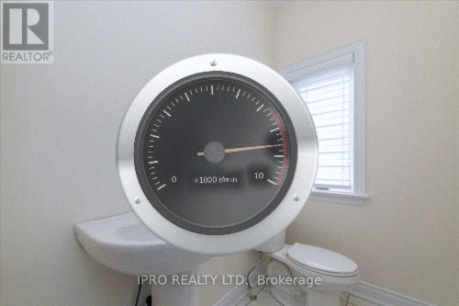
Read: 8600 rpm
